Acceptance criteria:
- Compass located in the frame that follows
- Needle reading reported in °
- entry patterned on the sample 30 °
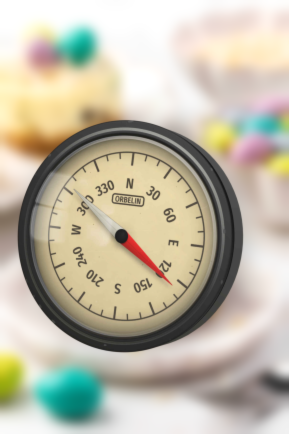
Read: 125 °
